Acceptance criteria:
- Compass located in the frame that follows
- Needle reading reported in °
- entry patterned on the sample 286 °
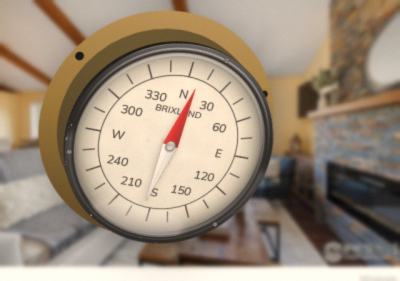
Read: 7.5 °
